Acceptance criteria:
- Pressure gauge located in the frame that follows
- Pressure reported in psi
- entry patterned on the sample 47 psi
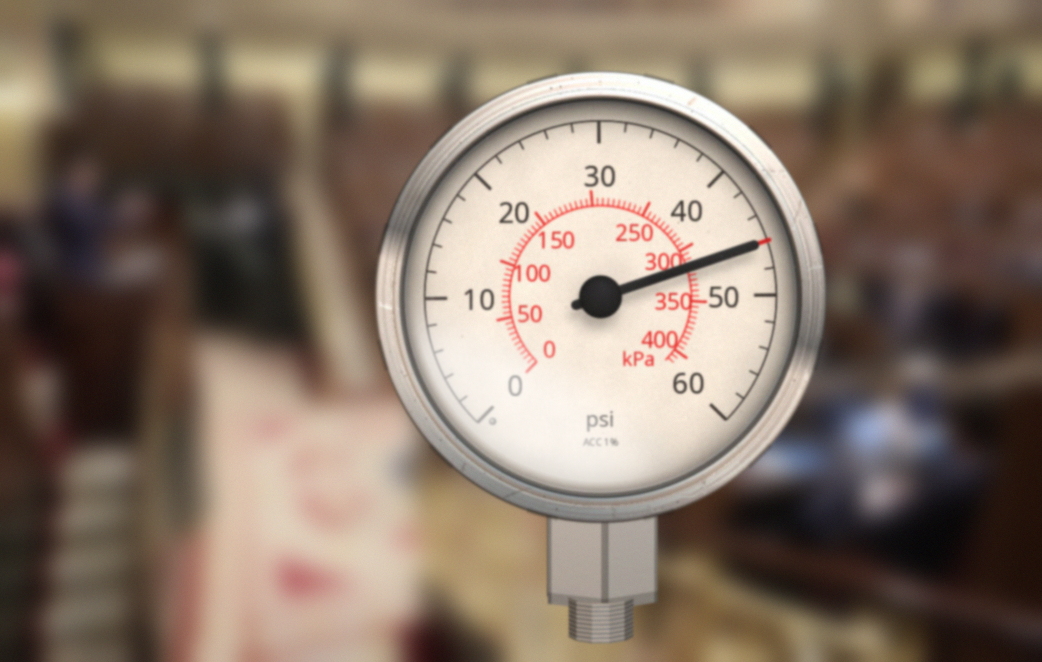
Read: 46 psi
